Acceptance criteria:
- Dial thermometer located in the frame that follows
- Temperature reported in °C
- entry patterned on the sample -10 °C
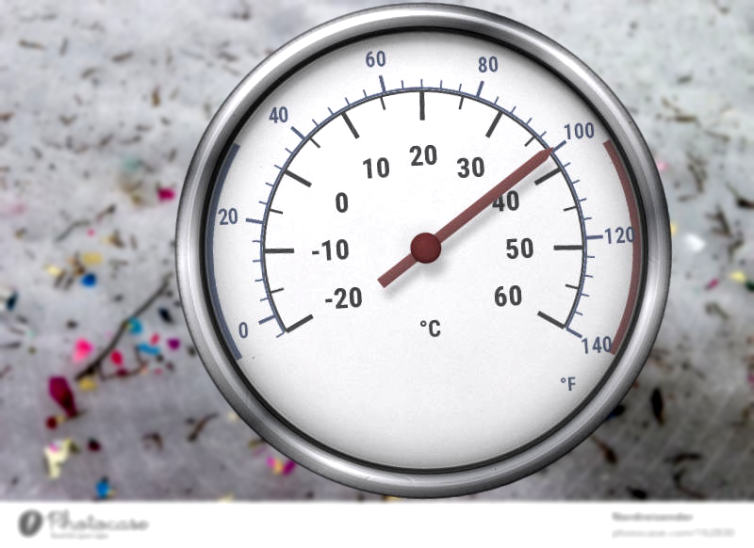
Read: 37.5 °C
